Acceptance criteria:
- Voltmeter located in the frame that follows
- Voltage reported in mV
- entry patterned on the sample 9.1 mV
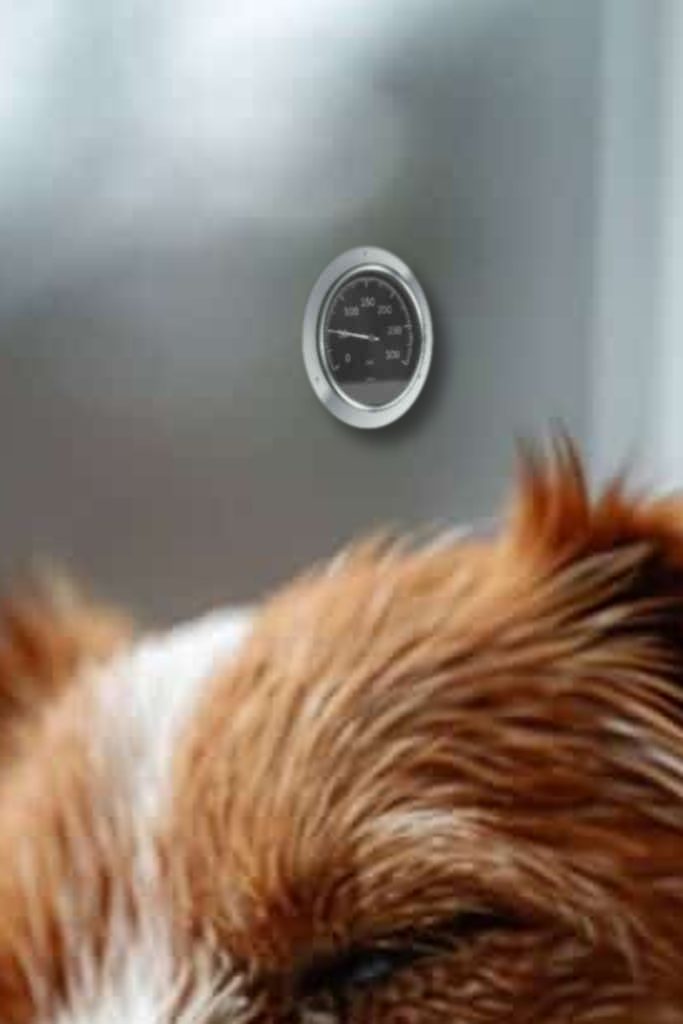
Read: 50 mV
